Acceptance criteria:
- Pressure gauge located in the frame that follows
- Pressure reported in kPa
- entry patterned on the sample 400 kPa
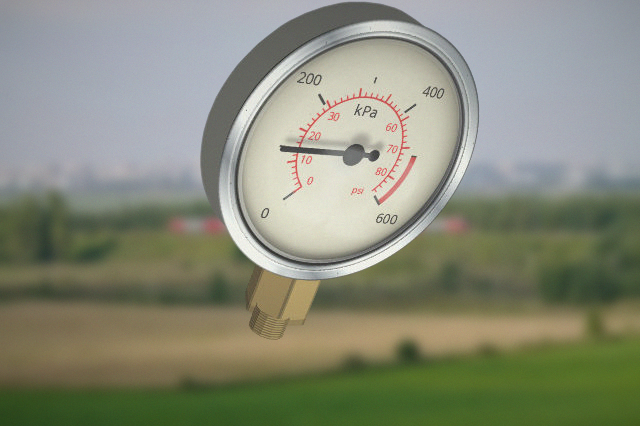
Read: 100 kPa
